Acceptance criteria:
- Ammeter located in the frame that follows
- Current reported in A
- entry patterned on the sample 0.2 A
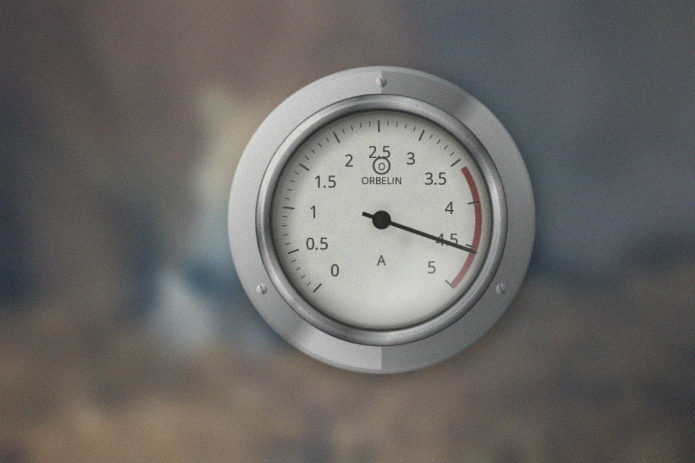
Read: 4.55 A
